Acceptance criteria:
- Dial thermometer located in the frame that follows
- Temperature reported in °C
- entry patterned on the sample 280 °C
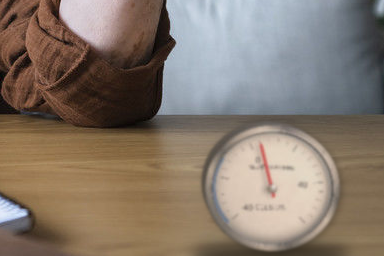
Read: 4 °C
